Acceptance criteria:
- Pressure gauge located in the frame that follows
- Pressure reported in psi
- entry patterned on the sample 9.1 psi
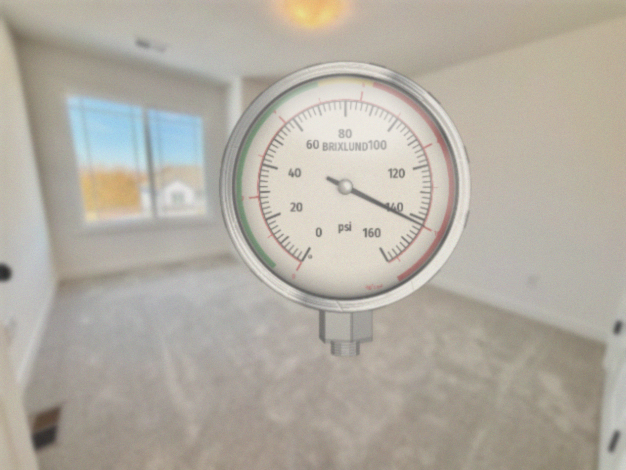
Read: 142 psi
